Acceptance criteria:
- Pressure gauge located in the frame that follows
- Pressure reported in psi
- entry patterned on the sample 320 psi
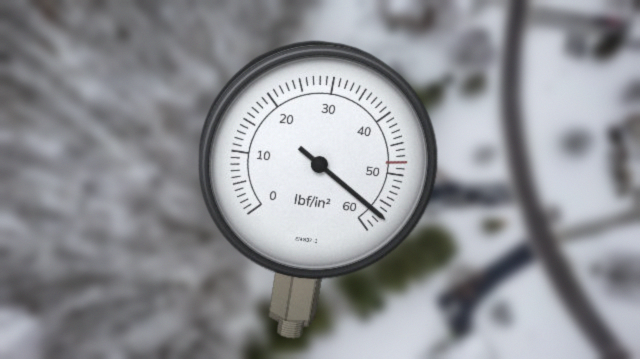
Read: 57 psi
